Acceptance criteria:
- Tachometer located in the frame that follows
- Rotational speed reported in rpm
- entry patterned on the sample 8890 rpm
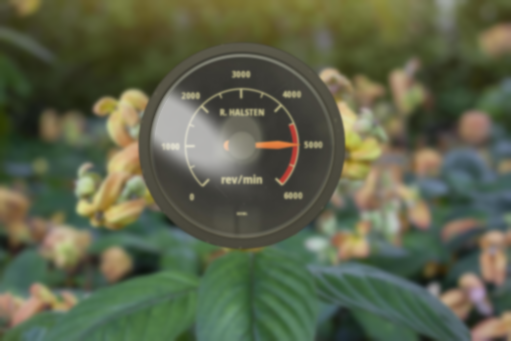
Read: 5000 rpm
